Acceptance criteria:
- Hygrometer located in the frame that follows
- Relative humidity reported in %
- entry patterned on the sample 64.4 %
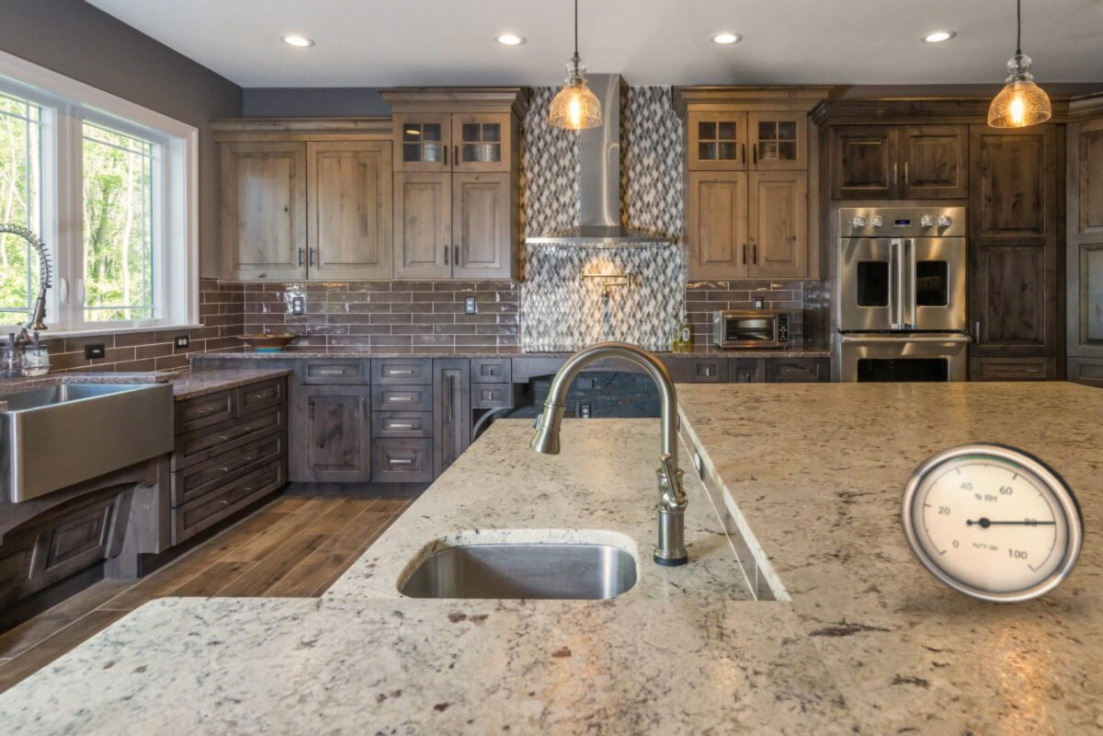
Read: 80 %
